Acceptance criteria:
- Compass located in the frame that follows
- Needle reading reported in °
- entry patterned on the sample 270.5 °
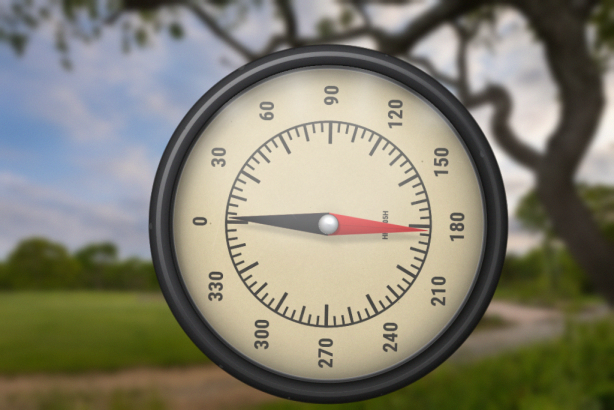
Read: 182.5 °
